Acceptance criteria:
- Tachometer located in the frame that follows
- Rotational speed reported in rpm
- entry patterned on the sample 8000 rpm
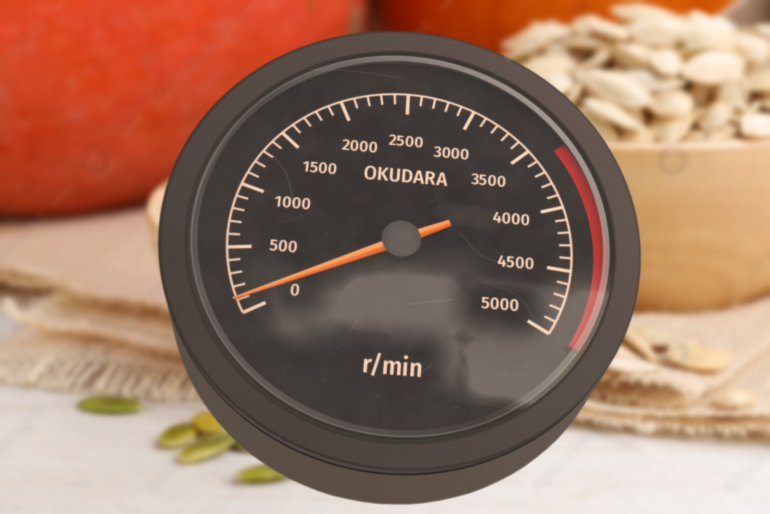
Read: 100 rpm
